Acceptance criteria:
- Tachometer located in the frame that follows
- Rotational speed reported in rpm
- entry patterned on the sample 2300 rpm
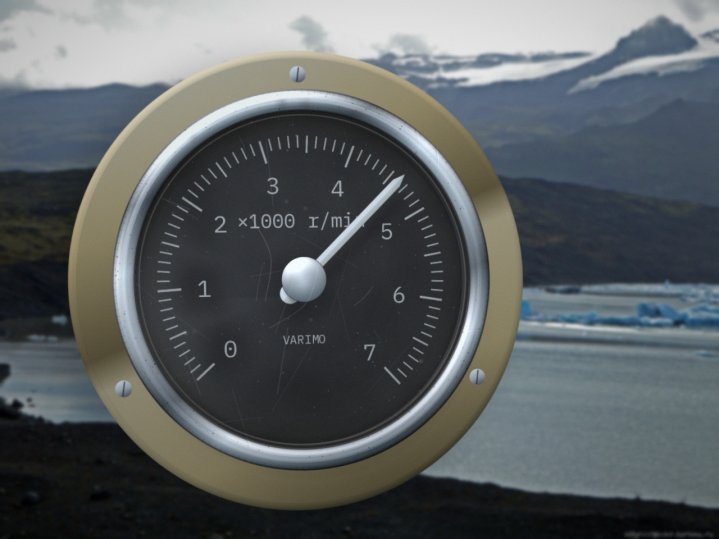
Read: 4600 rpm
